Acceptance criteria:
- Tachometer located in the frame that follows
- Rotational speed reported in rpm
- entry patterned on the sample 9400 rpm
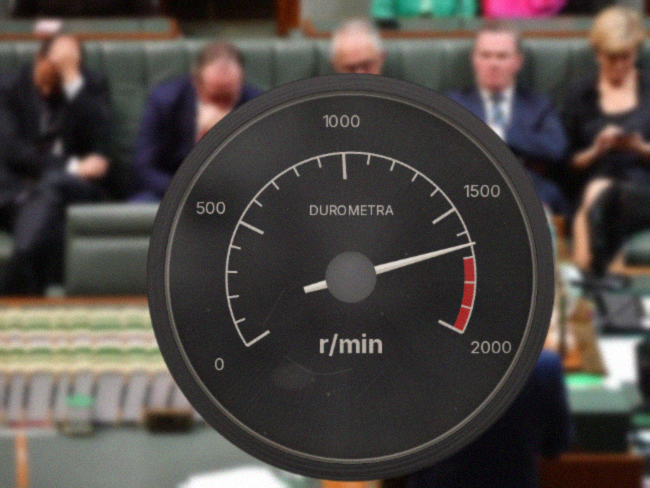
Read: 1650 rpm
